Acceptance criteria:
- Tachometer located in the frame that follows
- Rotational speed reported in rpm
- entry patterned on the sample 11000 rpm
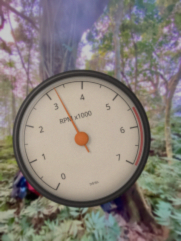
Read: 3250 rpm
